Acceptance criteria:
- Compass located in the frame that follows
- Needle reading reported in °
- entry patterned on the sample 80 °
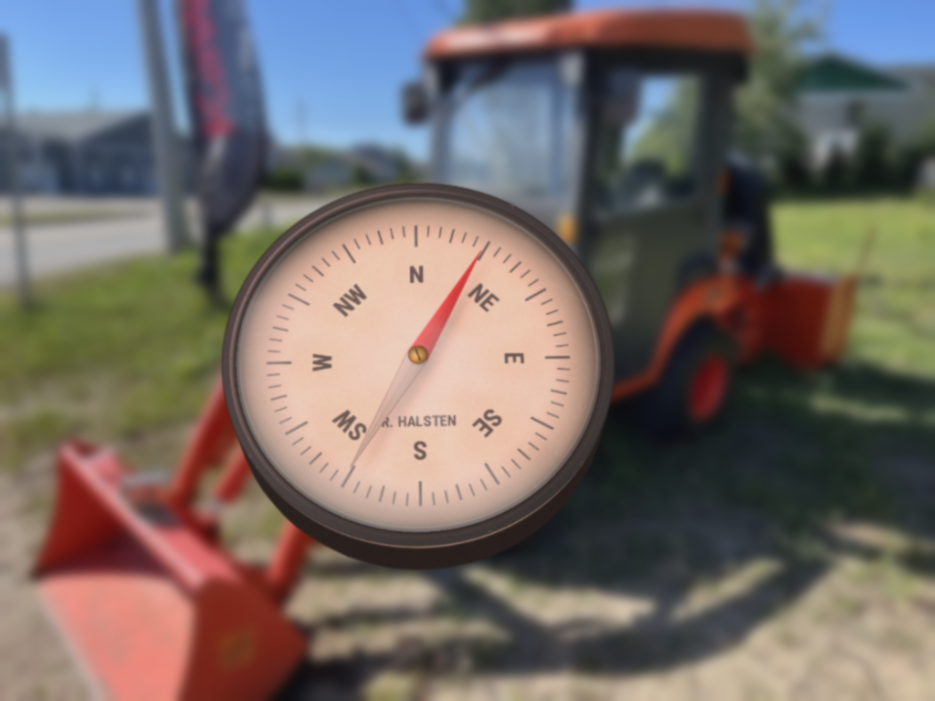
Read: 30 °
